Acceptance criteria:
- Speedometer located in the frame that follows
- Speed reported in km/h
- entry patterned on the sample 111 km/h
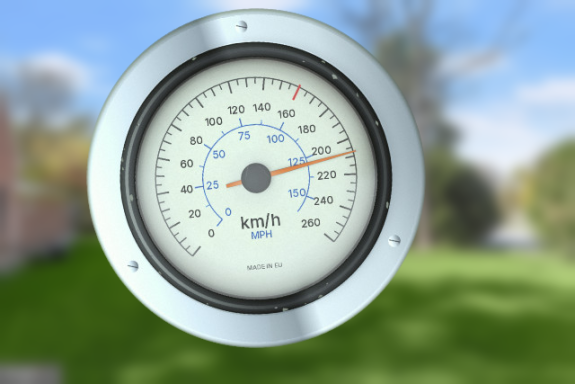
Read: 207.5 km/h
